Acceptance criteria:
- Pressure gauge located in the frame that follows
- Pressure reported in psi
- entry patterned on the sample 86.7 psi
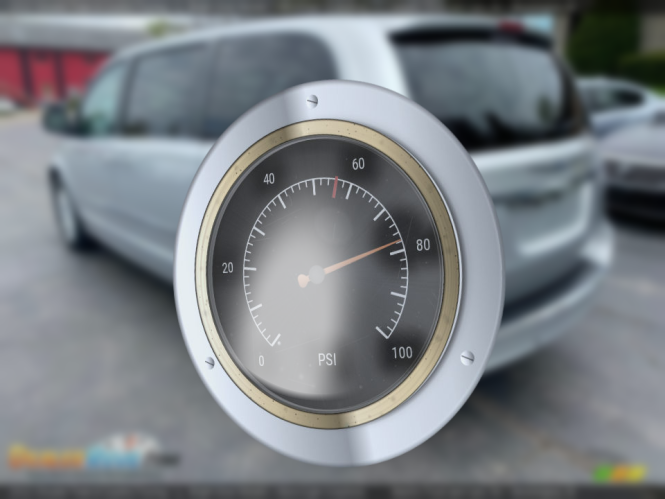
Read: 78 psi
